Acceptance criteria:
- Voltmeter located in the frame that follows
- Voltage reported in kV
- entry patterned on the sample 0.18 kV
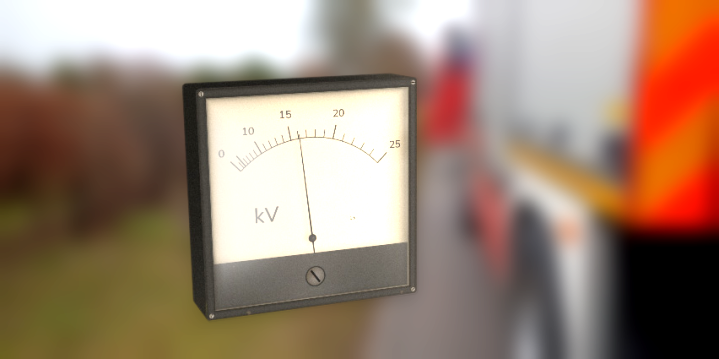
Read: 16 kV
